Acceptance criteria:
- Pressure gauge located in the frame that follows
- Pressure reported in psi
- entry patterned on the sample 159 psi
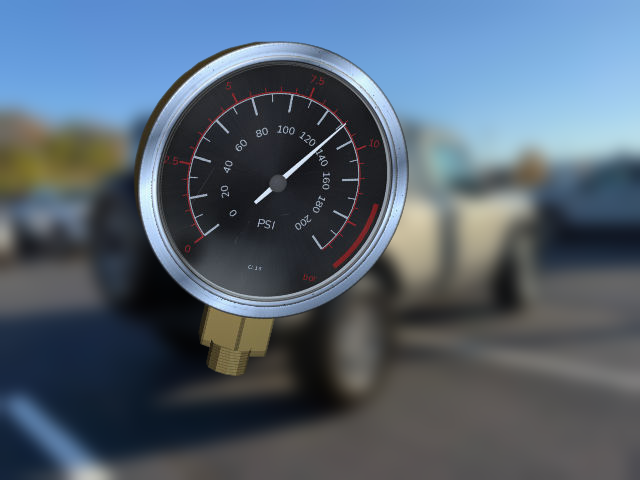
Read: 130 psi
